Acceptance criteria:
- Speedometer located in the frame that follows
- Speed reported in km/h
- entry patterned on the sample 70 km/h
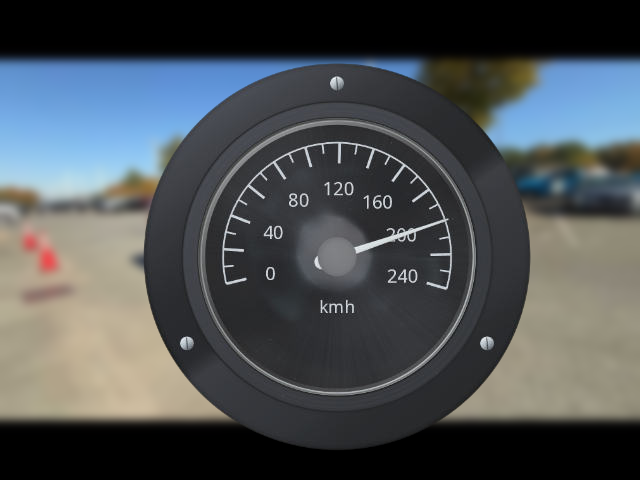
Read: 200 km/h
